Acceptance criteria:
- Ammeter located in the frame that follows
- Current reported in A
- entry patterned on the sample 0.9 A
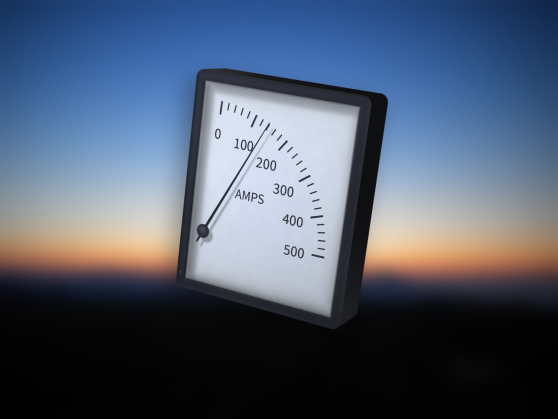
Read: 140 A
